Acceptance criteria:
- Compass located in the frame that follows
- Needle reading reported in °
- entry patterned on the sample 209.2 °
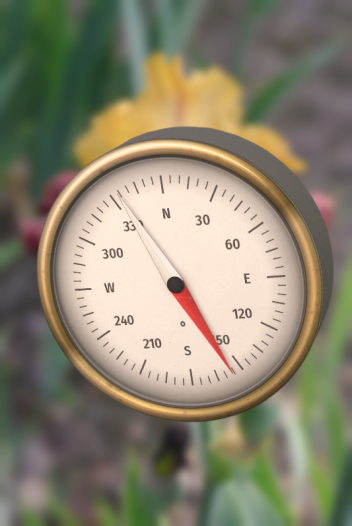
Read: 155 °
